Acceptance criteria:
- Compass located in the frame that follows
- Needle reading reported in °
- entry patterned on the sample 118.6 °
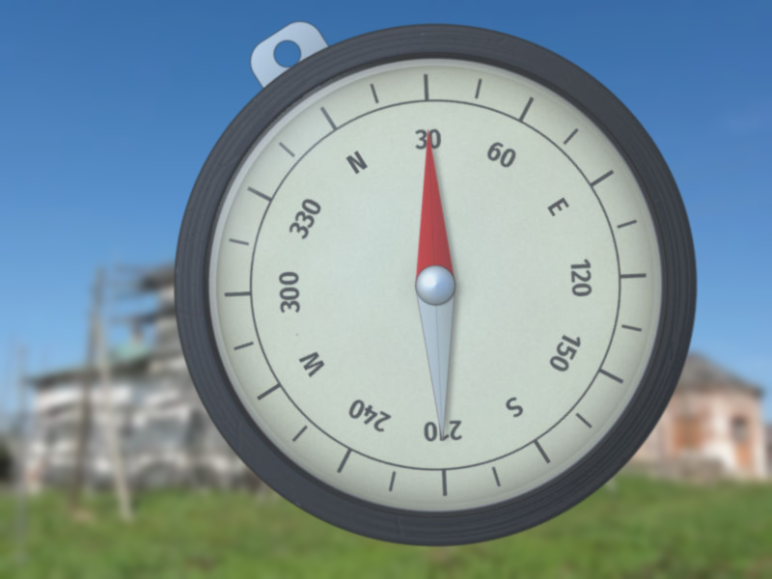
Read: 30 °
